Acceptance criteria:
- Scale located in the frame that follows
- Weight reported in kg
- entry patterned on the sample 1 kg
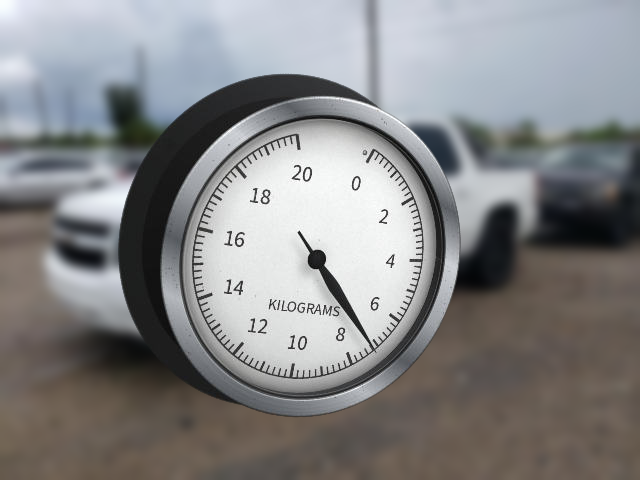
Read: 7.2 kg
